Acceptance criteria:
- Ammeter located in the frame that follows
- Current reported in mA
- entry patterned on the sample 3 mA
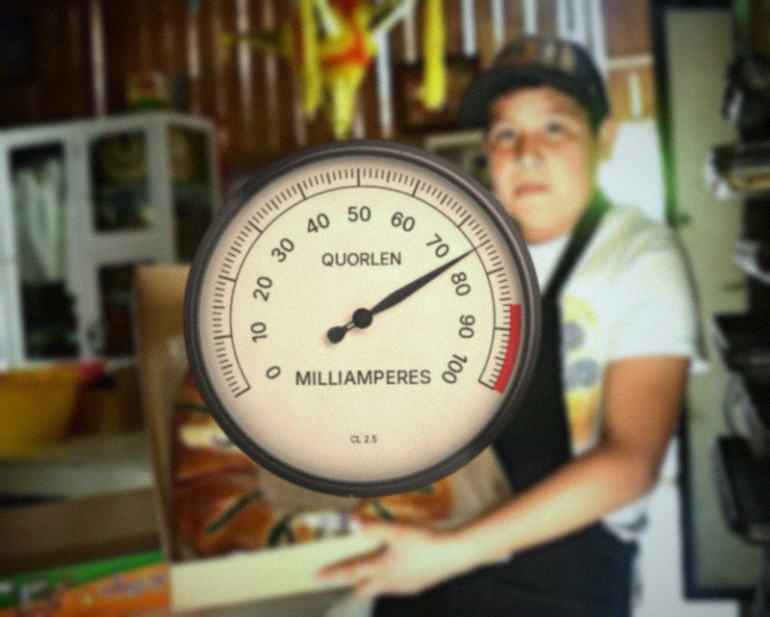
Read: 75 mA
